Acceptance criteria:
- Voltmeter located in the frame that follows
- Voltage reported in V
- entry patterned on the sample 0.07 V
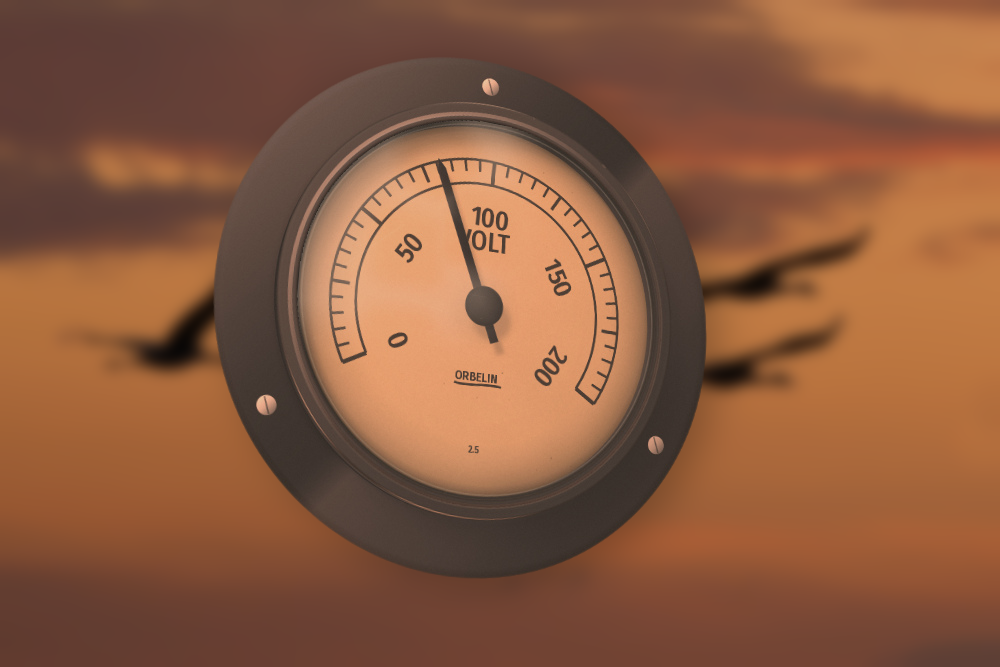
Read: 80 V
